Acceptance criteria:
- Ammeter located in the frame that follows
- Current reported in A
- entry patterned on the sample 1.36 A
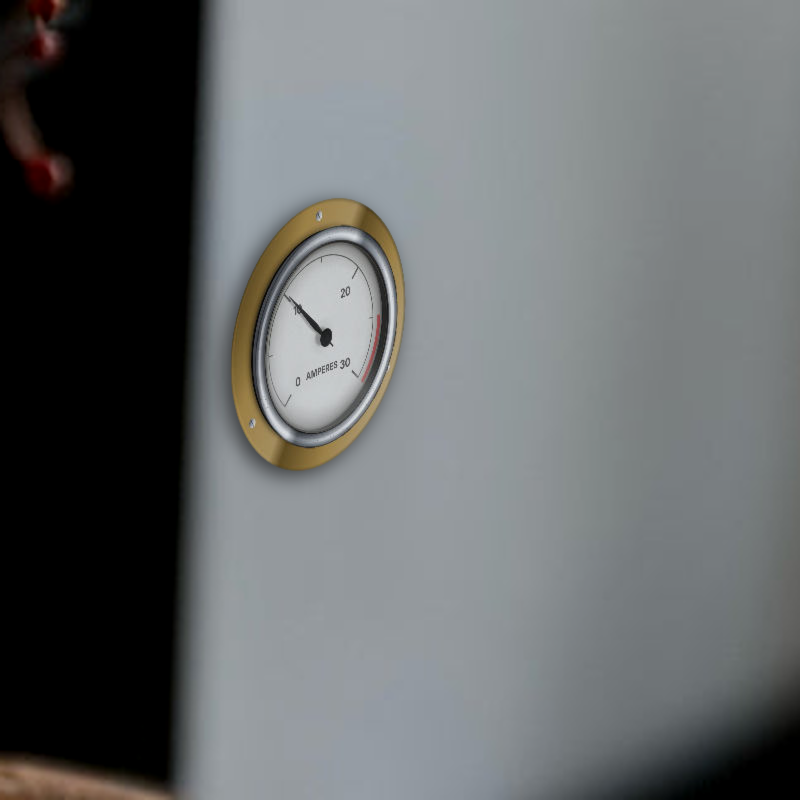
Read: 10 A
